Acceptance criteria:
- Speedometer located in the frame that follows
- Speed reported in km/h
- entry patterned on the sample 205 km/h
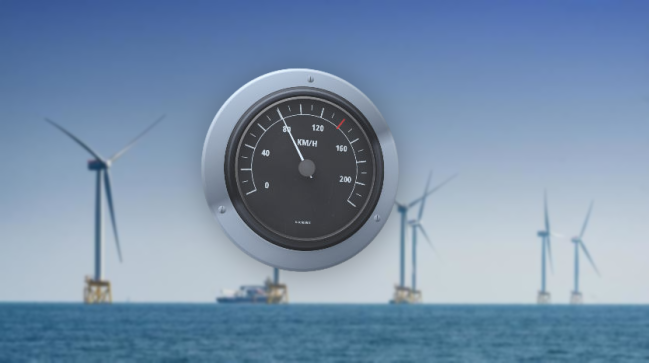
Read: 80 km/h
